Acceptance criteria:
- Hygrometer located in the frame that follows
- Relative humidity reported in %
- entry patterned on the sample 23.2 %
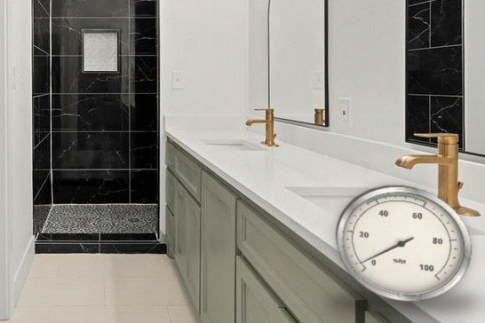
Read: 4 %
